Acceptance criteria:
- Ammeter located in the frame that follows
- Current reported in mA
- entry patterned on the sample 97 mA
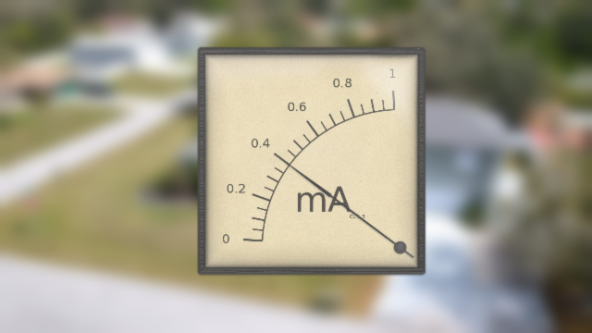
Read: 0.4 mA
